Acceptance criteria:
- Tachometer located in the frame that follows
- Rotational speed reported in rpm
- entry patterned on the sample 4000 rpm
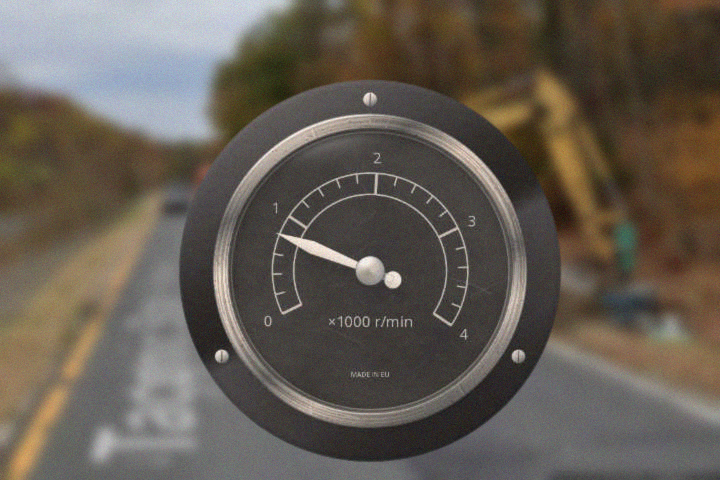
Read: 800 rpm
